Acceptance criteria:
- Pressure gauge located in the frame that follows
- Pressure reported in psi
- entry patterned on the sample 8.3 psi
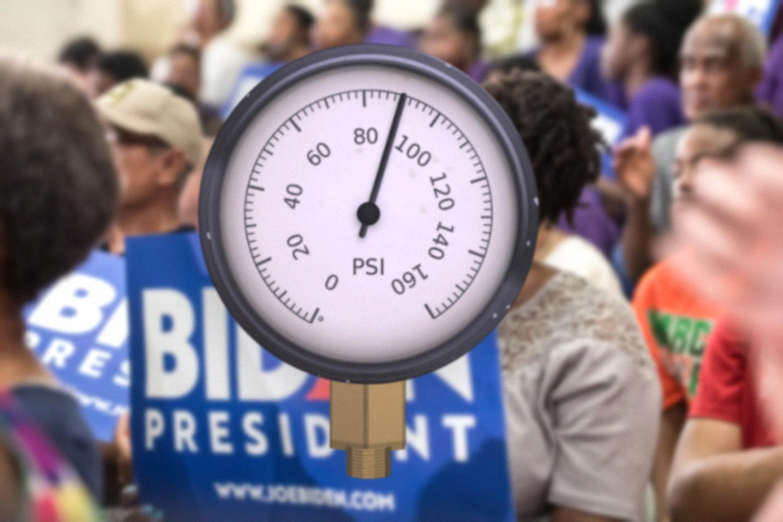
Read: 90 psi
